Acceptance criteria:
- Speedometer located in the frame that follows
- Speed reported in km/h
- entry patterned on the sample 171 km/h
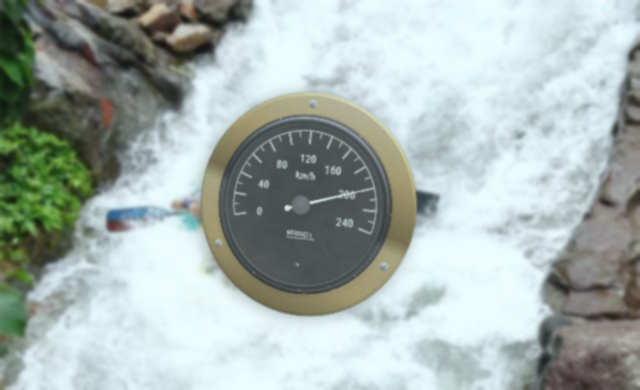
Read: 200 km/h
